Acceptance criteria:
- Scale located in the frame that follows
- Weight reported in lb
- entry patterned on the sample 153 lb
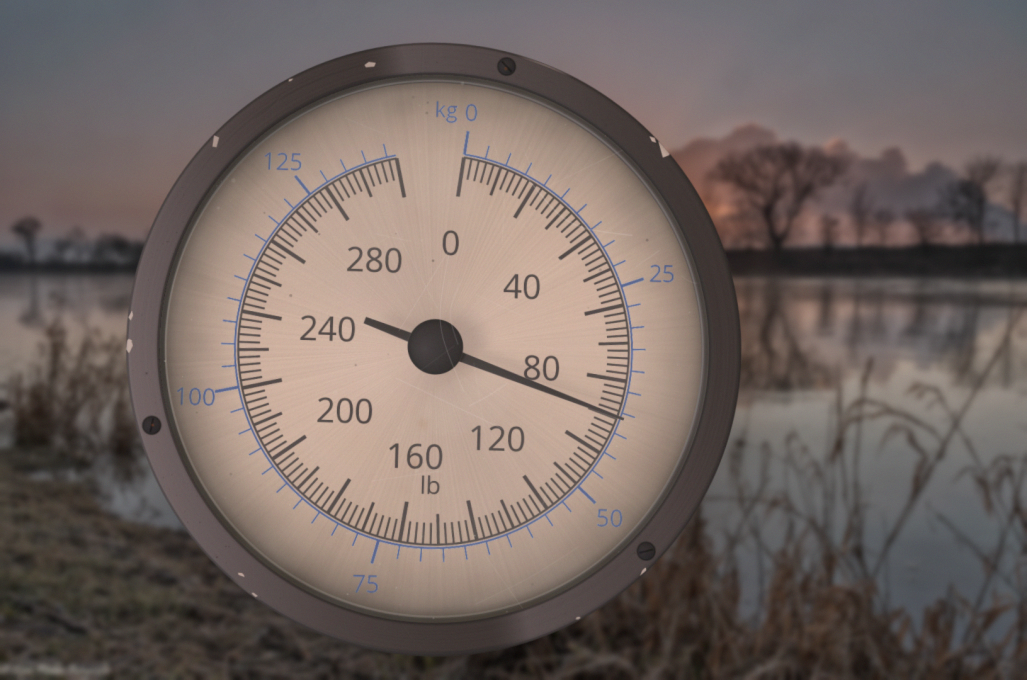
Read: 90 lb
